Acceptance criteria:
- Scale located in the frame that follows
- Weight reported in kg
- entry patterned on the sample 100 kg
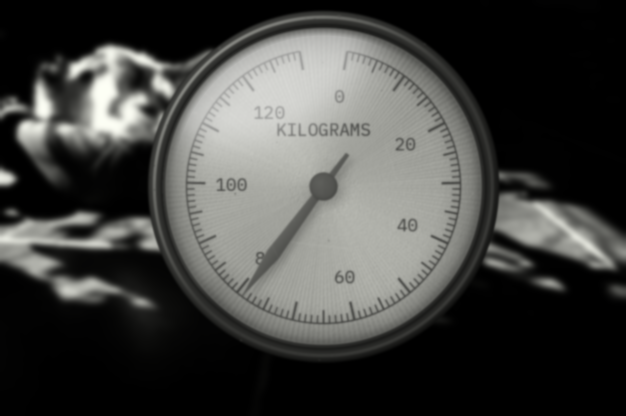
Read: 79 kg
